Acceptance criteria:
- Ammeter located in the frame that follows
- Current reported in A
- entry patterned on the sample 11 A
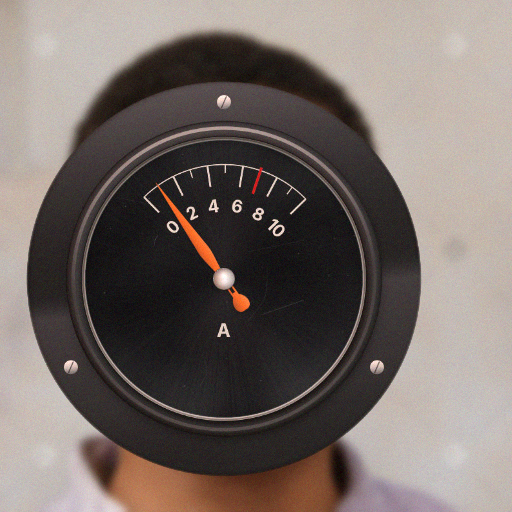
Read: 1 A
